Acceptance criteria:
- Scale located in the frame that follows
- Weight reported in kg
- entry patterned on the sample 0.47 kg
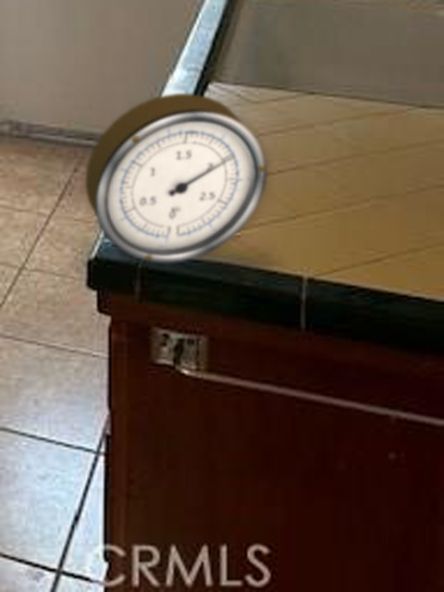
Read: 2 kg
